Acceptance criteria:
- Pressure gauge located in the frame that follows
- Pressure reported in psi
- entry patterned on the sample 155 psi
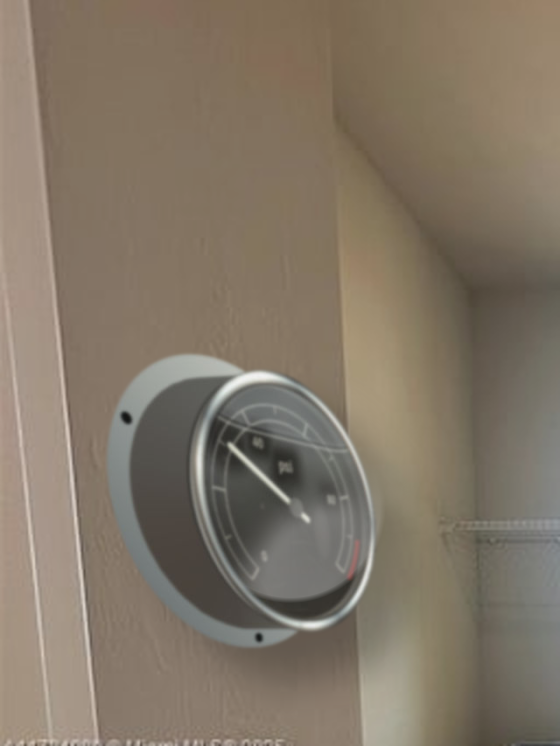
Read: 30 psi
